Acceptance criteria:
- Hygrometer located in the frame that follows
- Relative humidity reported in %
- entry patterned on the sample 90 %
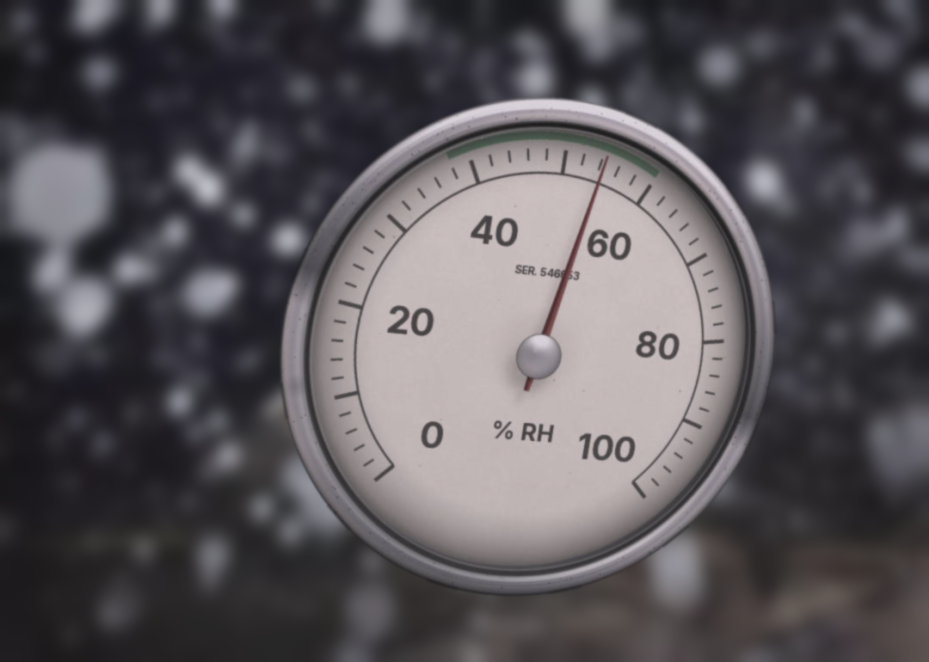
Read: 54 %
